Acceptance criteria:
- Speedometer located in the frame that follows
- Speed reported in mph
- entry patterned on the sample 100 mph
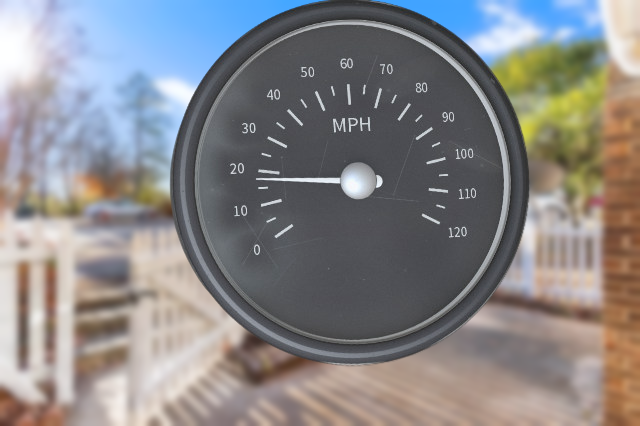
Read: 17.5 mph
